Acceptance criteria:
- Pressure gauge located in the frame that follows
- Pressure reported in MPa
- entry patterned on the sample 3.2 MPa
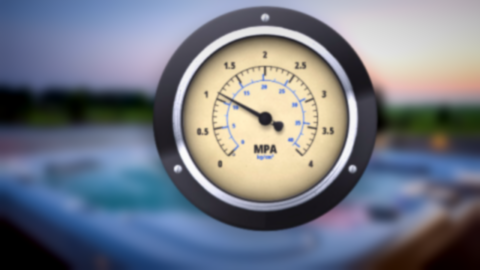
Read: 1.1 MPa
